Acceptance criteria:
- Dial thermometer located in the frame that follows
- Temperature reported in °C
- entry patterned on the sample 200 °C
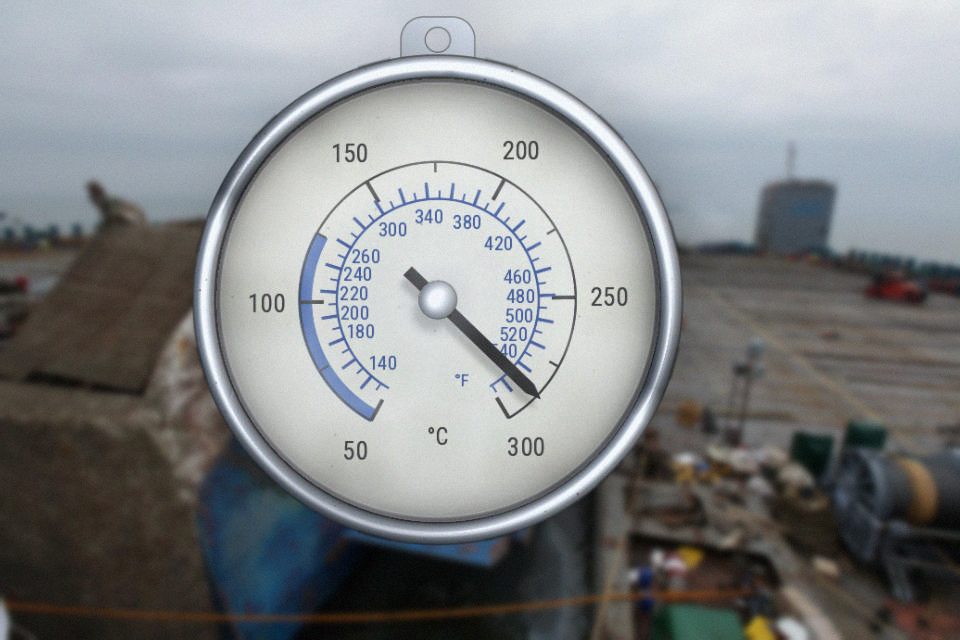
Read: 287.5 °C
